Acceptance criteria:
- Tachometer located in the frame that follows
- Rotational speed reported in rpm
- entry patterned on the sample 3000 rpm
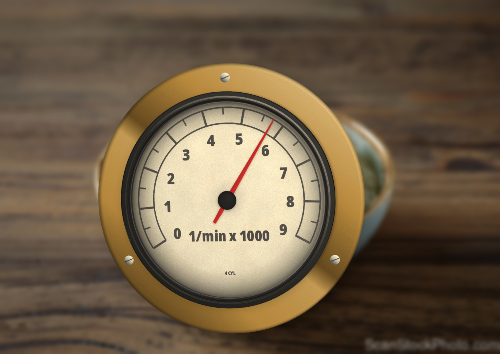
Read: 5750 rpm
